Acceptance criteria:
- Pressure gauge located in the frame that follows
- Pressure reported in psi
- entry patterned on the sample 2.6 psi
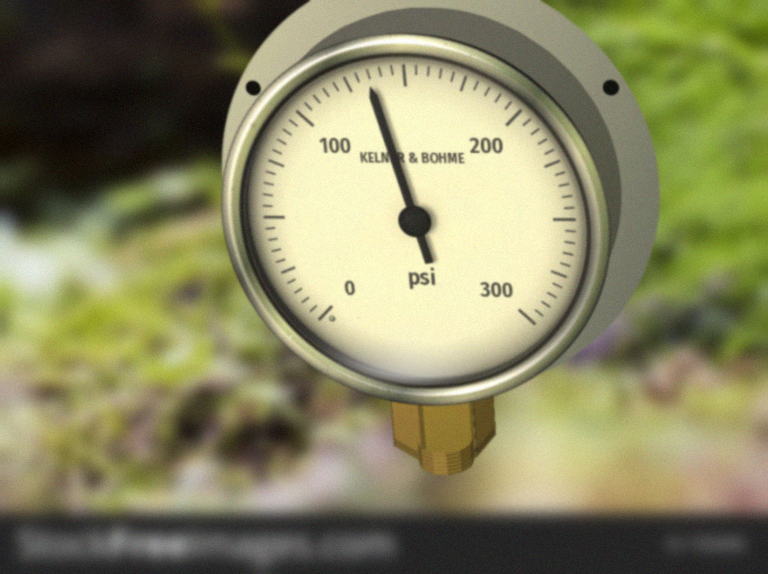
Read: 135 psi
